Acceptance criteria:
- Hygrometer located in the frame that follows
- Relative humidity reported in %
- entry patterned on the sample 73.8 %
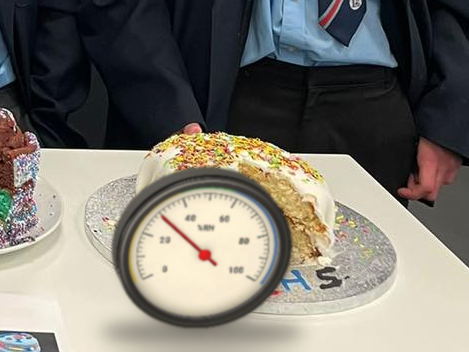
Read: 30 %
